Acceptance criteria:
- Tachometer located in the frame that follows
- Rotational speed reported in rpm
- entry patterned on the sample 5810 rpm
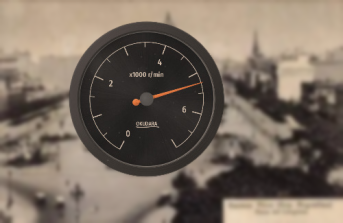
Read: 5250 rpm
